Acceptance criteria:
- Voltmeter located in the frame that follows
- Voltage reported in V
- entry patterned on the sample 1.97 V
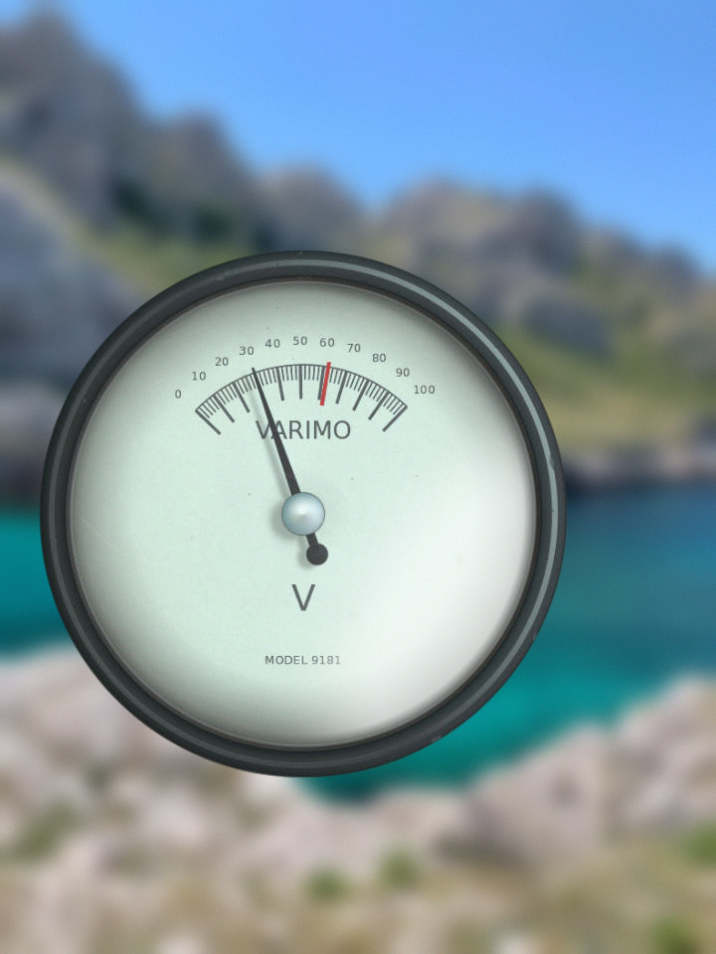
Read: 30 V
